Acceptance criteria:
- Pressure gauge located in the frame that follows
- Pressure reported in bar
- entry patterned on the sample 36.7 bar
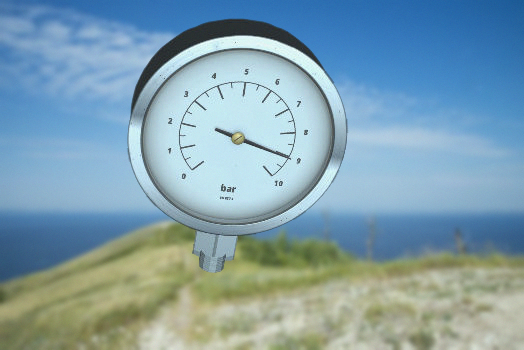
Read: 9 bar
